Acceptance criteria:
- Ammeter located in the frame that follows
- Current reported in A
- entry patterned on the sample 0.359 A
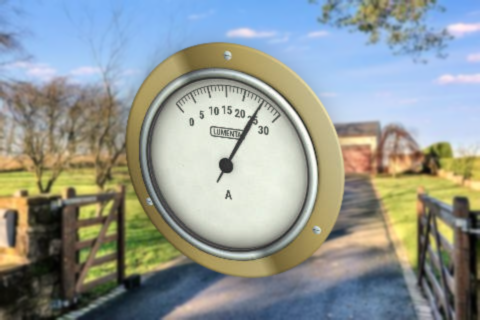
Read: 25 A
